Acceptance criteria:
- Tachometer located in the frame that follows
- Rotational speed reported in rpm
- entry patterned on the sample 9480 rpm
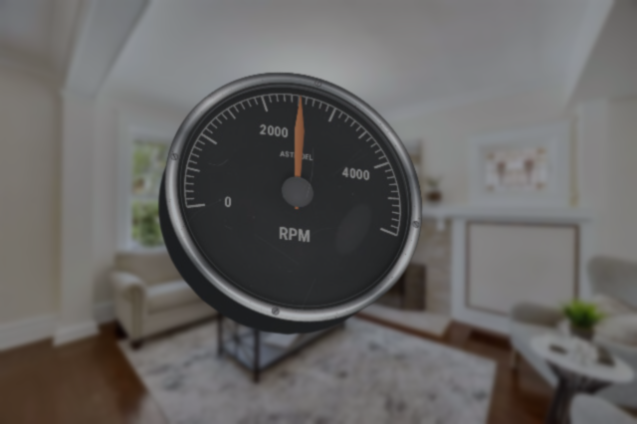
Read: 2500 rpm
